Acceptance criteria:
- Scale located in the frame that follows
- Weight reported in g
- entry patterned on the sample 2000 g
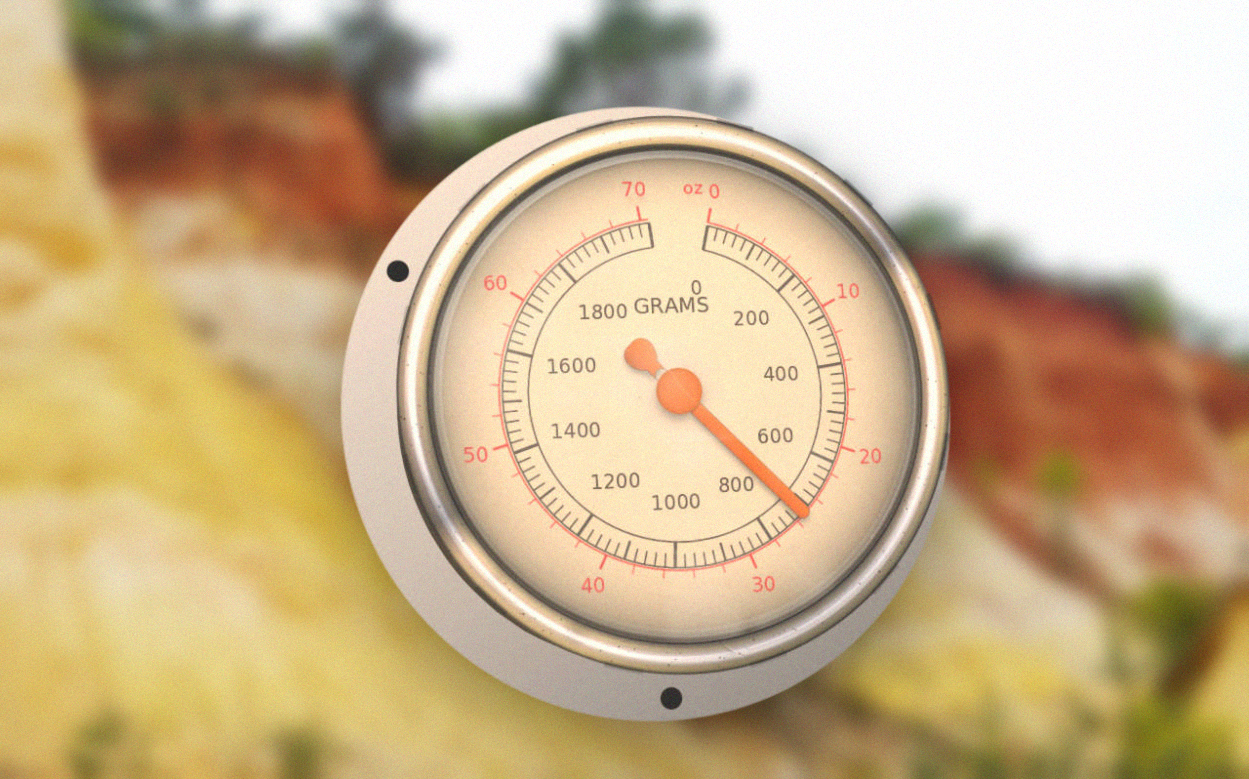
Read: 720 g
